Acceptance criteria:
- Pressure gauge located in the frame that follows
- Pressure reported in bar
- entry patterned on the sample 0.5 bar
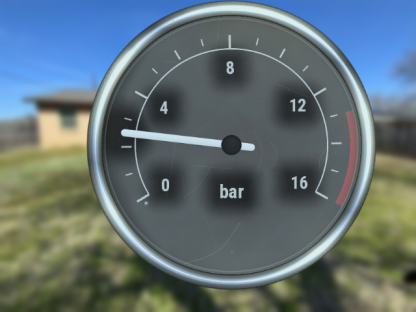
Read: 2.5 bar
